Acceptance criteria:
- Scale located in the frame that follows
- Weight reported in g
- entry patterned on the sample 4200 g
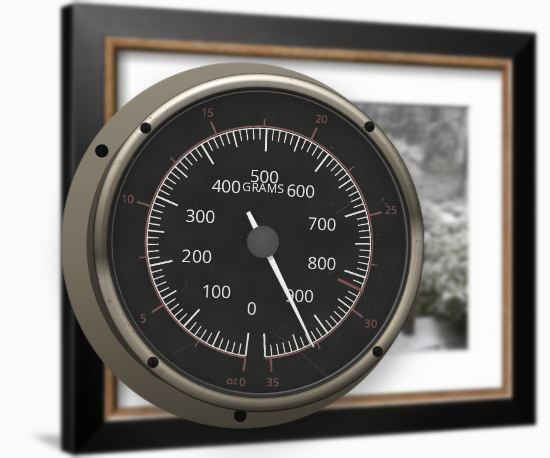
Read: 930 g
